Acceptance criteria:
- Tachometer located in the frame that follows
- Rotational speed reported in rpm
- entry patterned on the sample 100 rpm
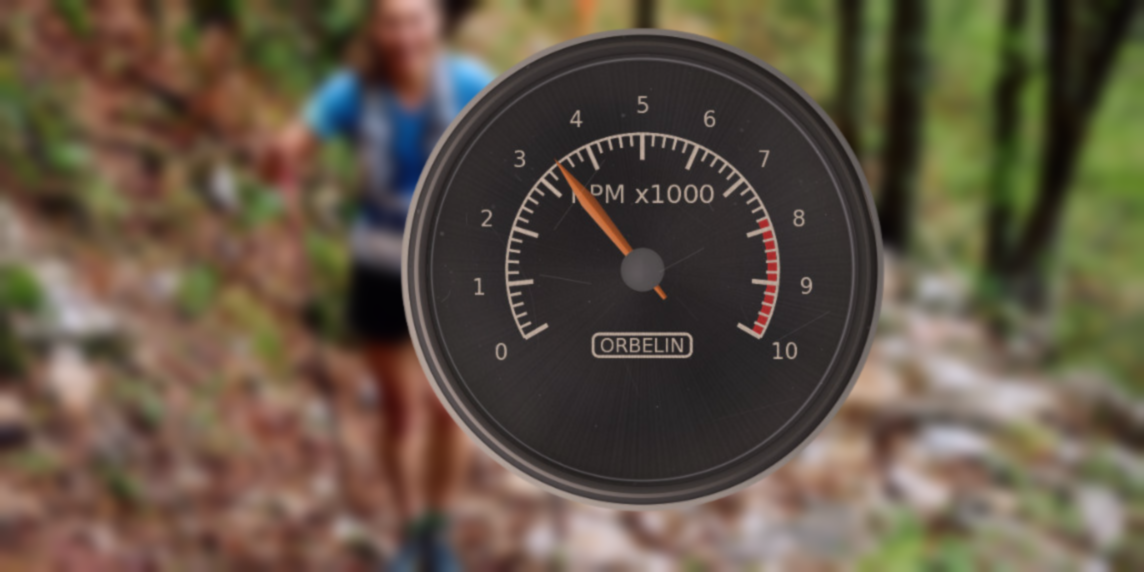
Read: 3400 rpm
